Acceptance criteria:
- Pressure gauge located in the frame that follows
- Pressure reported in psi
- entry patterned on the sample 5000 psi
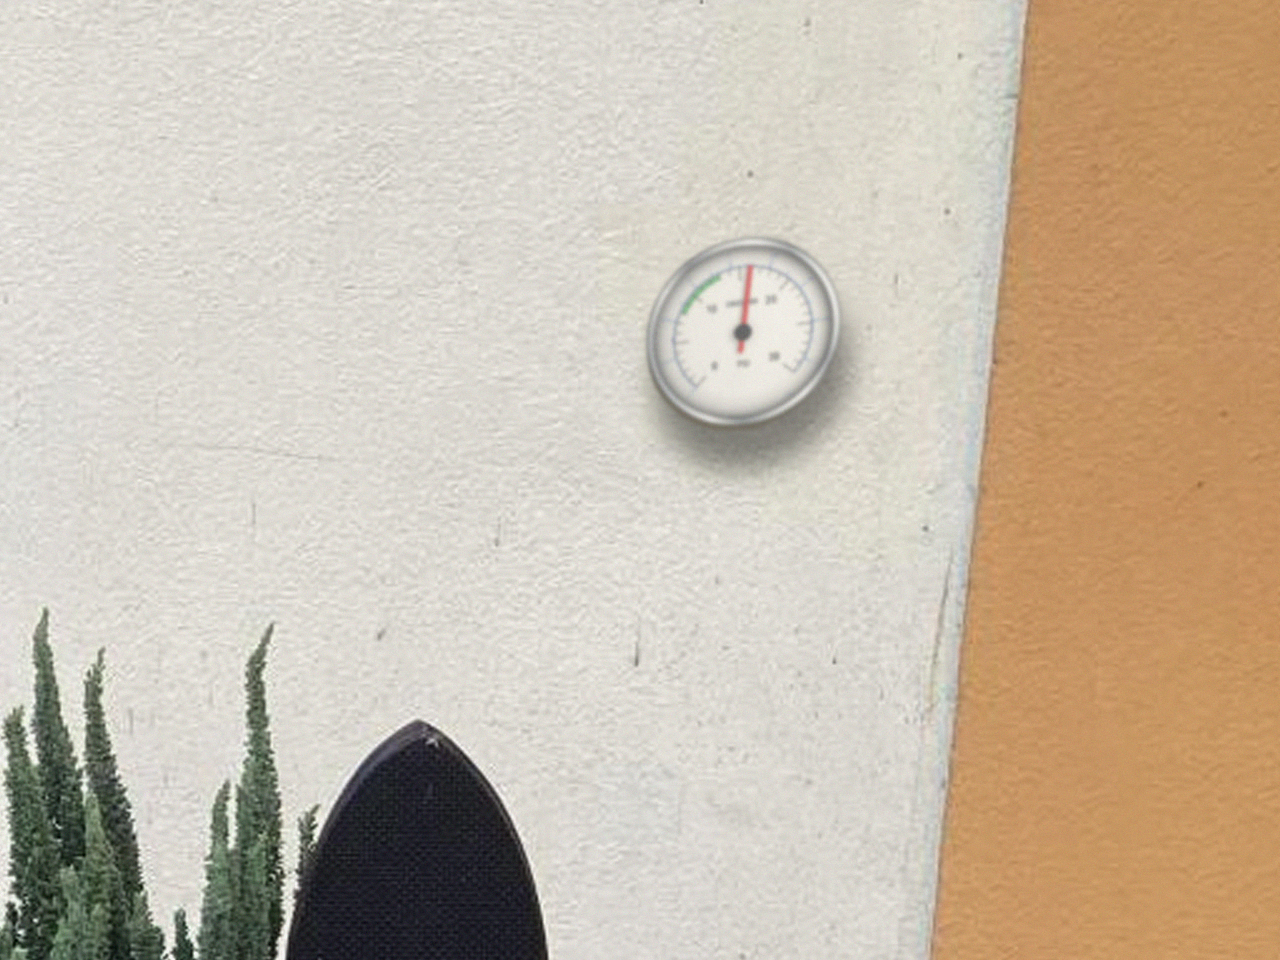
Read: 16 psi
